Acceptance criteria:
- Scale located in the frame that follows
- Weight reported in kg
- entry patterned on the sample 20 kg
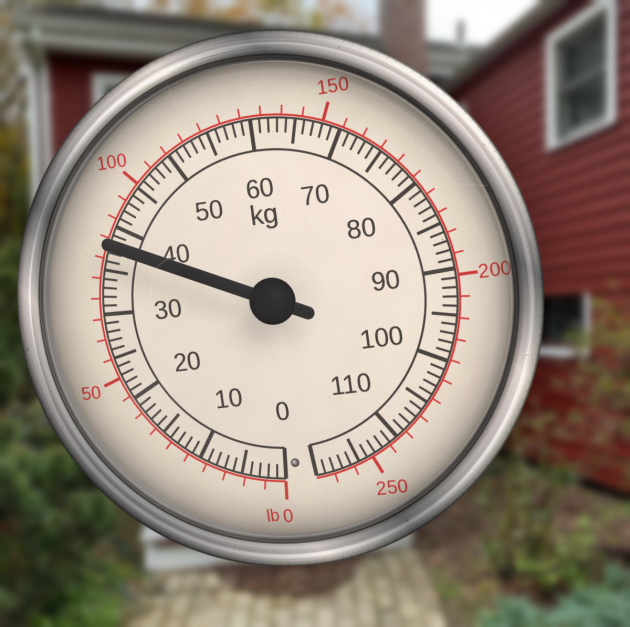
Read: 38 kg
